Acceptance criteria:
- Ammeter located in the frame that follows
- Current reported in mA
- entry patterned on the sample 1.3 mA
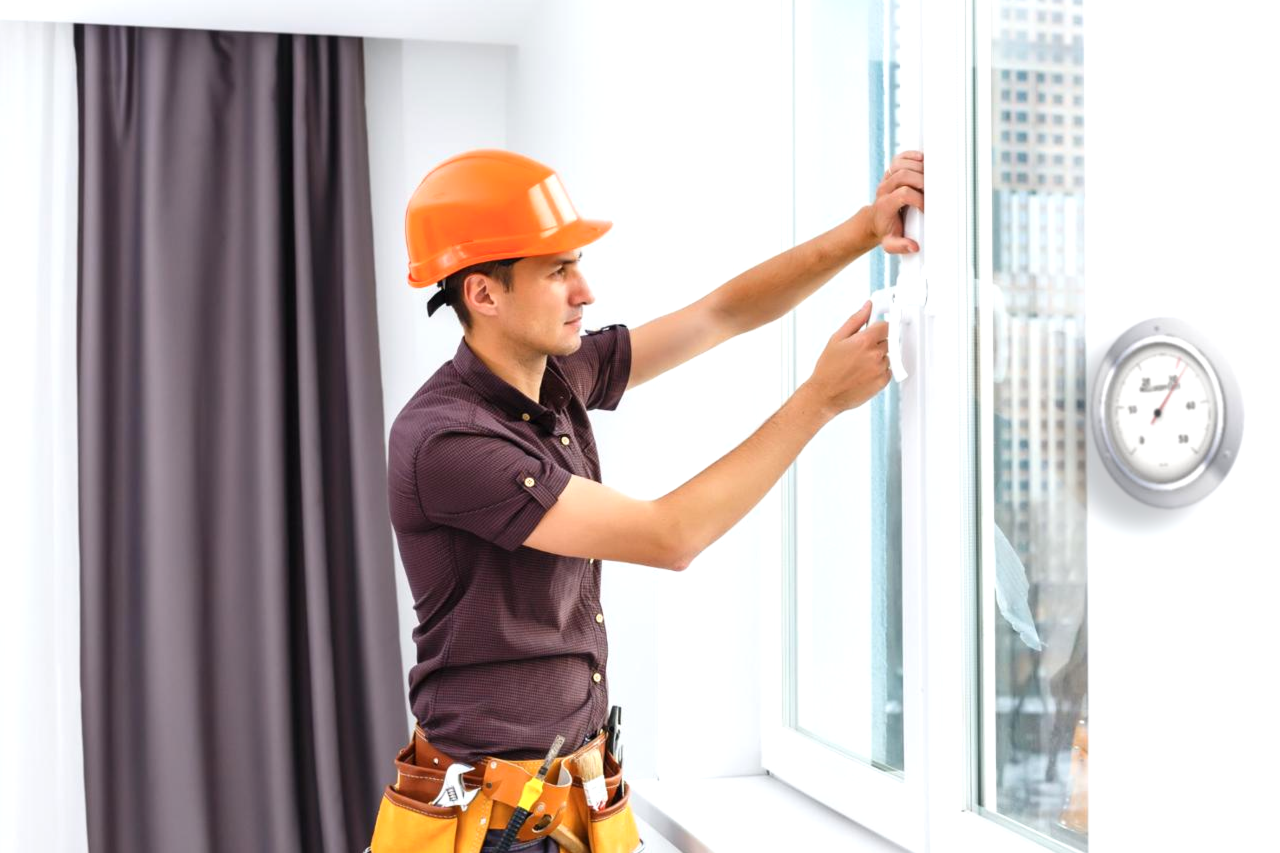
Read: 32.5 mA
